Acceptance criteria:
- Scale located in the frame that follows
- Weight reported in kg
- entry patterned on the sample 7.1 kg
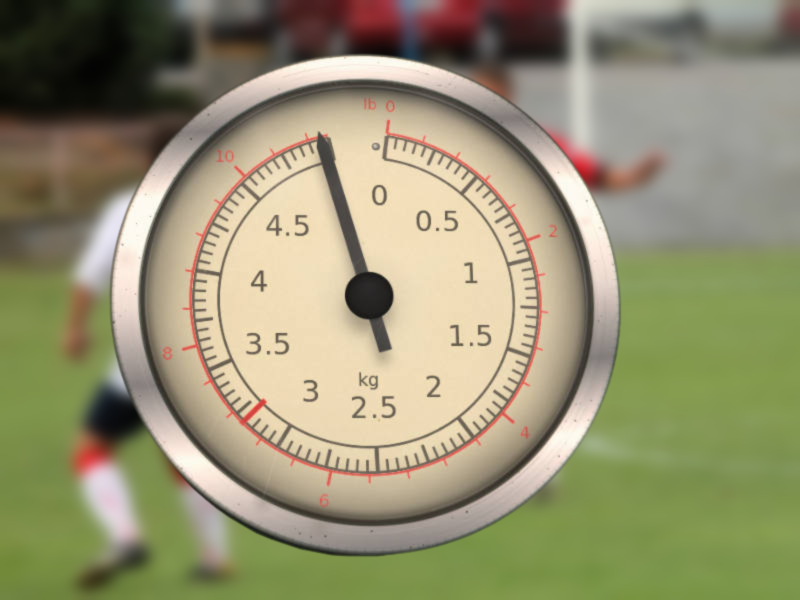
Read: 4.95 kg
